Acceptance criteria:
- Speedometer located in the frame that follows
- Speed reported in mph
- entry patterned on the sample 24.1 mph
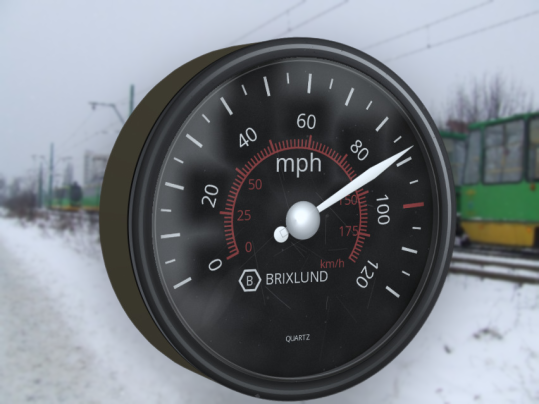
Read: 87.5 mph
